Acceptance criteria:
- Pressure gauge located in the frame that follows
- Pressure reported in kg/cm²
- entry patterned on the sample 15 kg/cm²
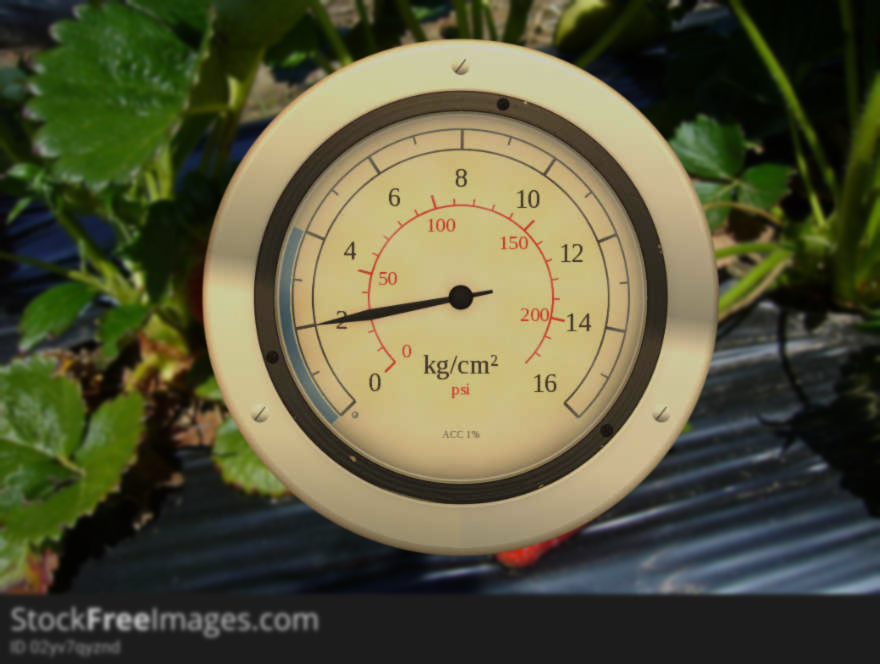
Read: 2 kg/cm²
